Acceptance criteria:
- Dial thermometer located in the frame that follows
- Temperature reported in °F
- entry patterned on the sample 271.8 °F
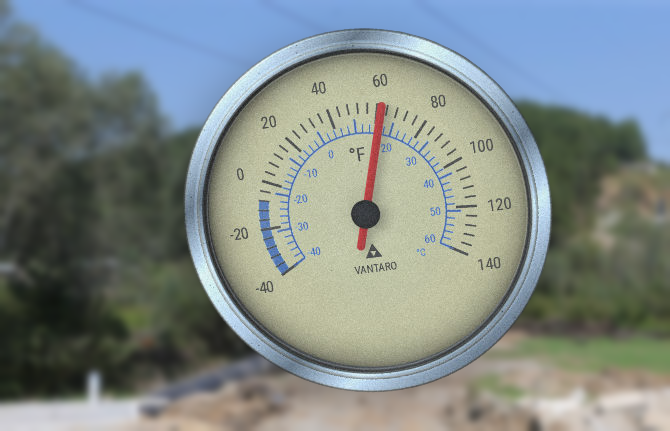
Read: 62 °F
